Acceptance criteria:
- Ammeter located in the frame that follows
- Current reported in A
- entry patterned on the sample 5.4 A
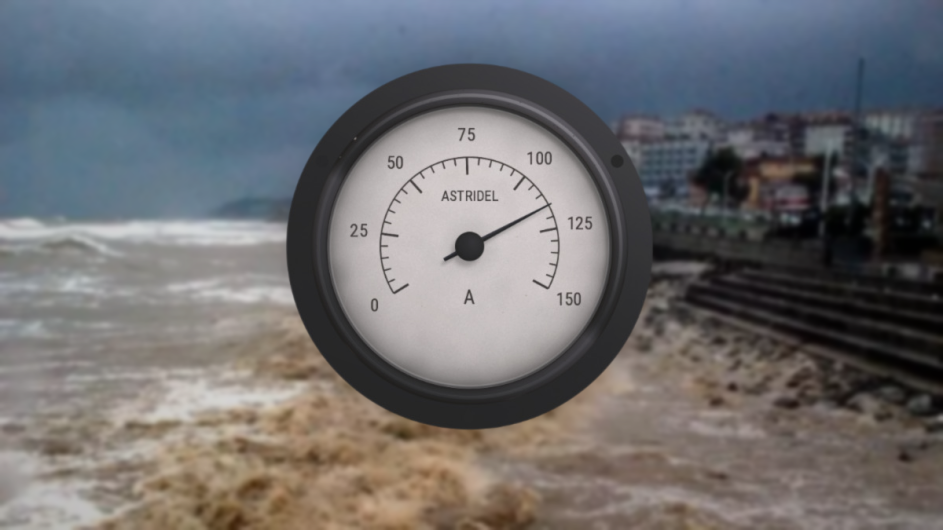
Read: 115 A
